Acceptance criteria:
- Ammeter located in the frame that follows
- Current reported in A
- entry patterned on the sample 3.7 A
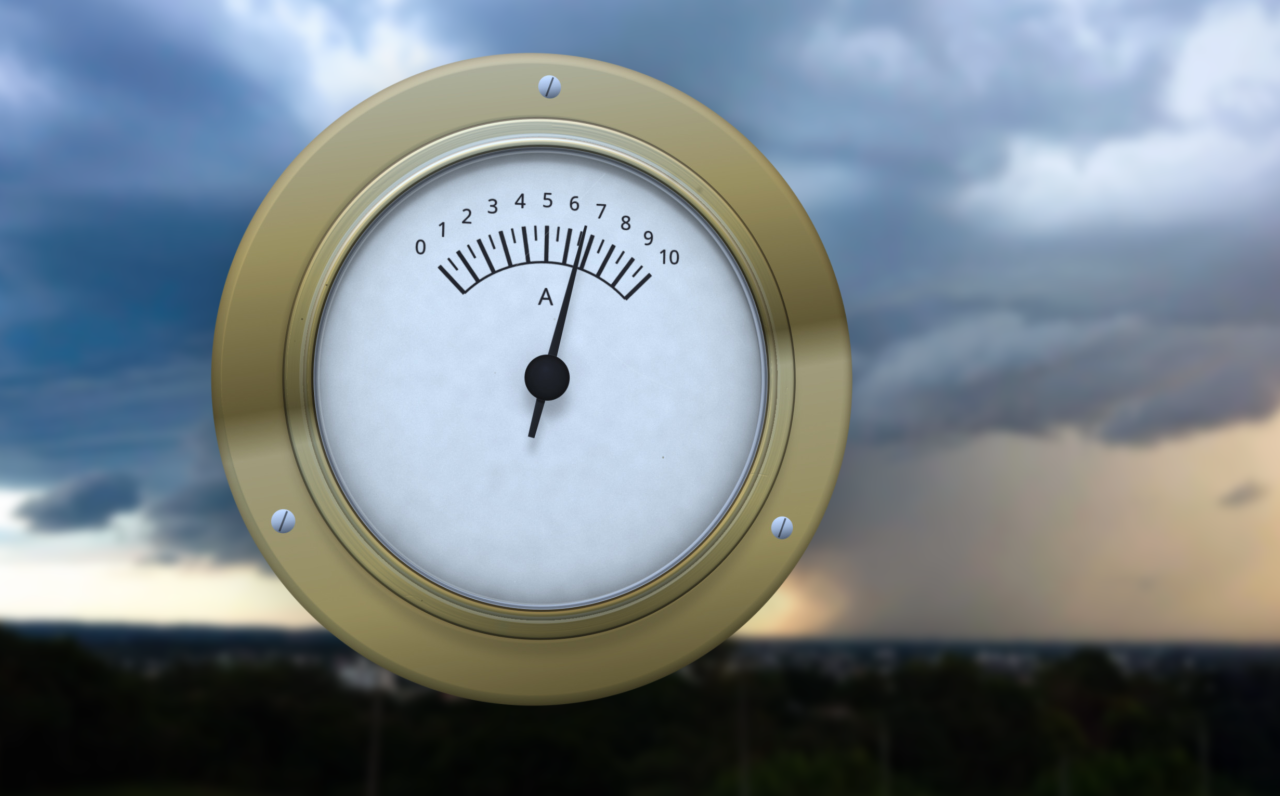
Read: 6.5 A
